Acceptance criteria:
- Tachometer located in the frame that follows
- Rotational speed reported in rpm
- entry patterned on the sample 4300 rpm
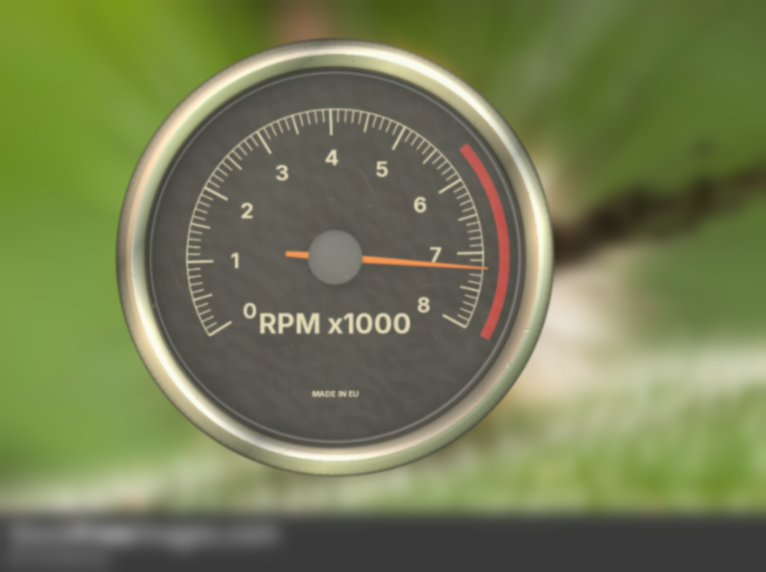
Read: 7200 rpm
